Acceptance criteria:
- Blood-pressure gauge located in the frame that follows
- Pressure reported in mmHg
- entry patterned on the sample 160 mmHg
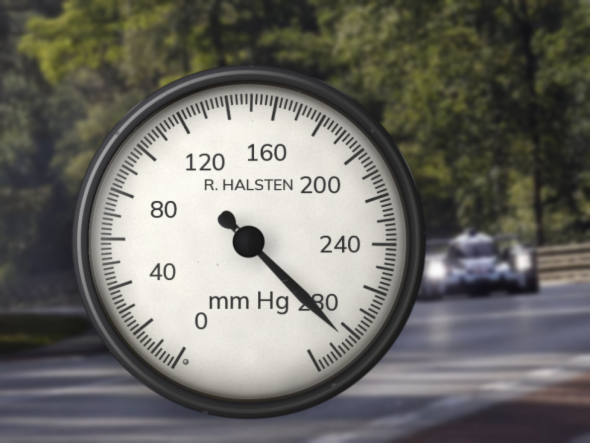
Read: 284 mmHg
